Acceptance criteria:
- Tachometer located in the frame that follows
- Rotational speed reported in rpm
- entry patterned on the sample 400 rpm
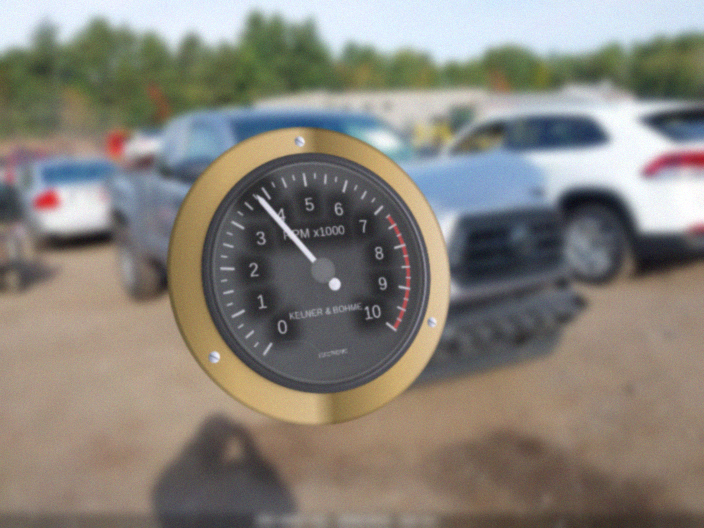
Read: 3750 rpm
